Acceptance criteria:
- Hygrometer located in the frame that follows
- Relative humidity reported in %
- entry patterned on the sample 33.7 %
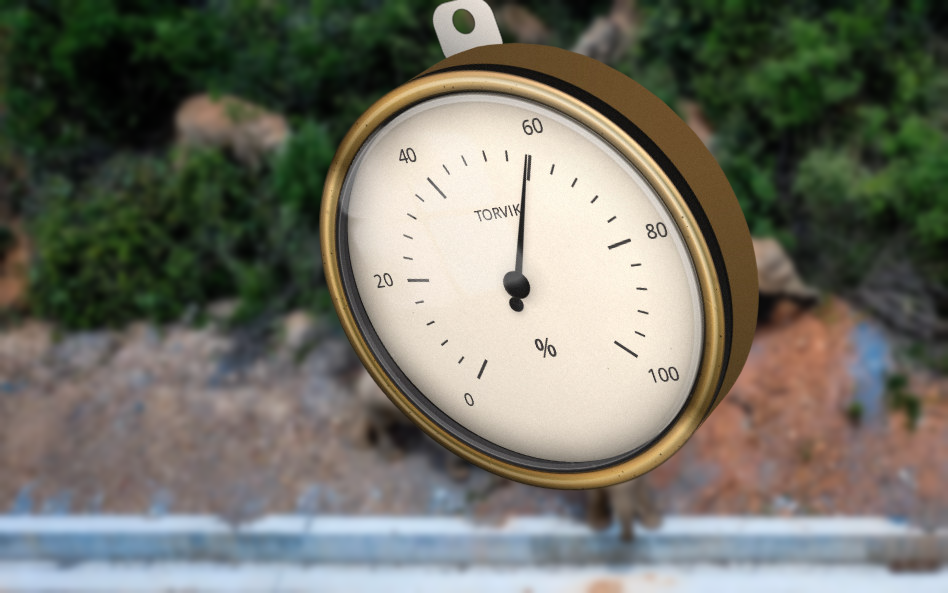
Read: 60 %
